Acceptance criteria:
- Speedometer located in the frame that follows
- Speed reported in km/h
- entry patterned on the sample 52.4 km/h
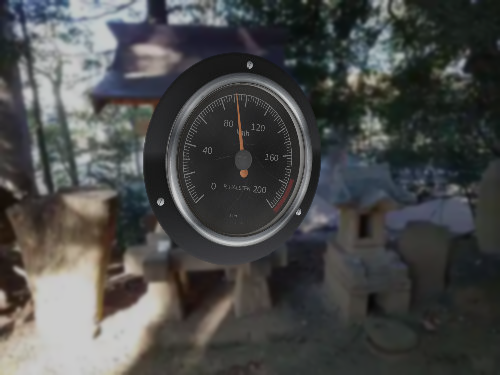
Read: 90 km/h
